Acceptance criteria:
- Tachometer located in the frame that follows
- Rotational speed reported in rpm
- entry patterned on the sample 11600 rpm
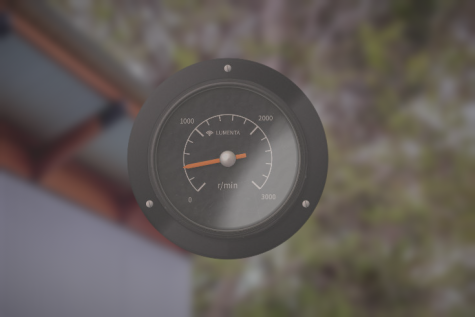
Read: 400 rpm
